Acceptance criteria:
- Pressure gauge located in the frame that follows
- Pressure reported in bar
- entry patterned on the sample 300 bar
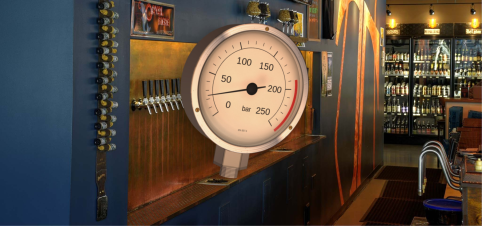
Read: 25 bar
